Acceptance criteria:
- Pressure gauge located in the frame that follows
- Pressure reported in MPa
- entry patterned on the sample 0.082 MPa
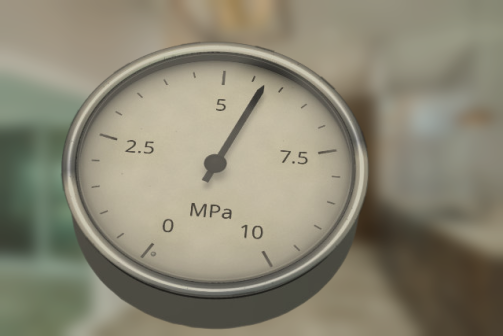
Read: 5.75 MPa
